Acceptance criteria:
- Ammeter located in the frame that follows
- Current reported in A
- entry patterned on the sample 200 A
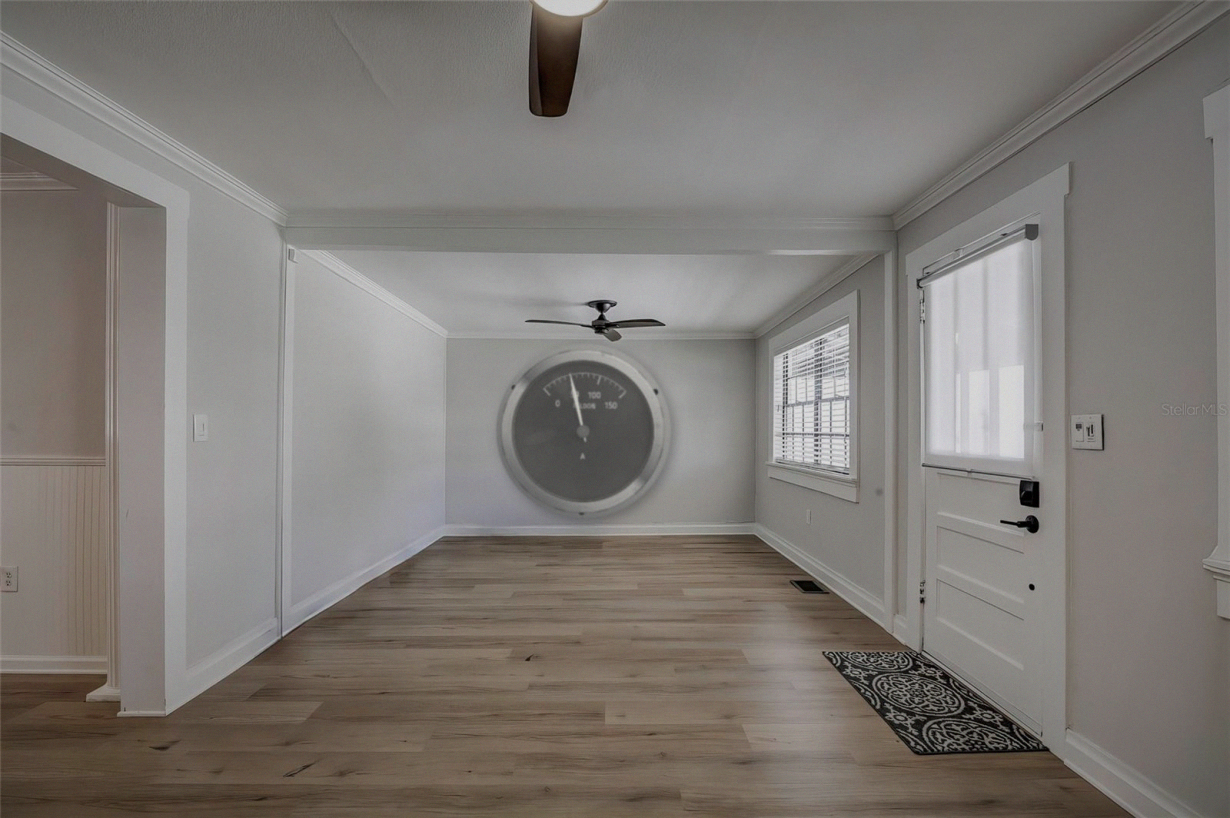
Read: 50 A
